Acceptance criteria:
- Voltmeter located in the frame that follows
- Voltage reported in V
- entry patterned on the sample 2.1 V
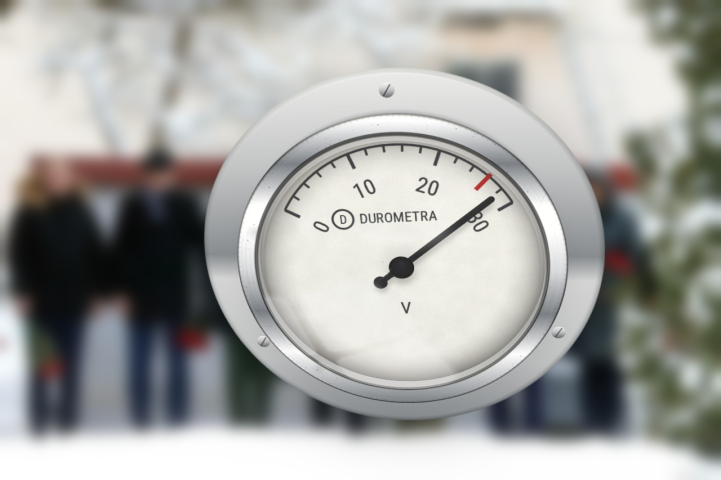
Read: 28 V
